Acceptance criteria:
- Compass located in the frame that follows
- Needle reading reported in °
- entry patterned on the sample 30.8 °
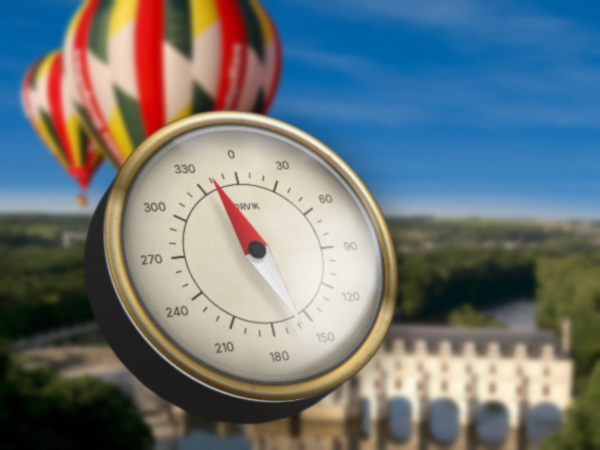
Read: 340 °
